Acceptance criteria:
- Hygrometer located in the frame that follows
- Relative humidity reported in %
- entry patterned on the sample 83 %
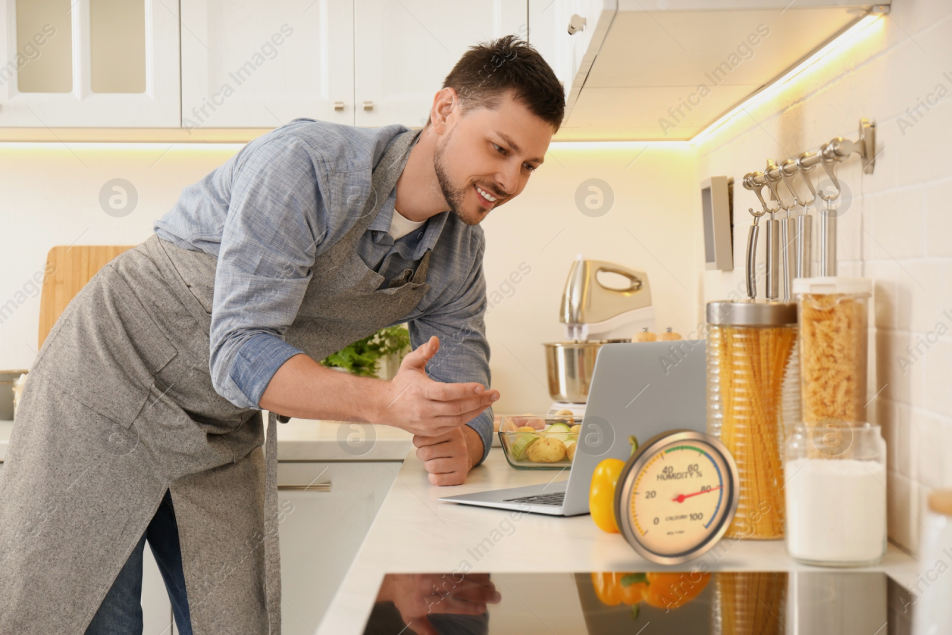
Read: 80 %
